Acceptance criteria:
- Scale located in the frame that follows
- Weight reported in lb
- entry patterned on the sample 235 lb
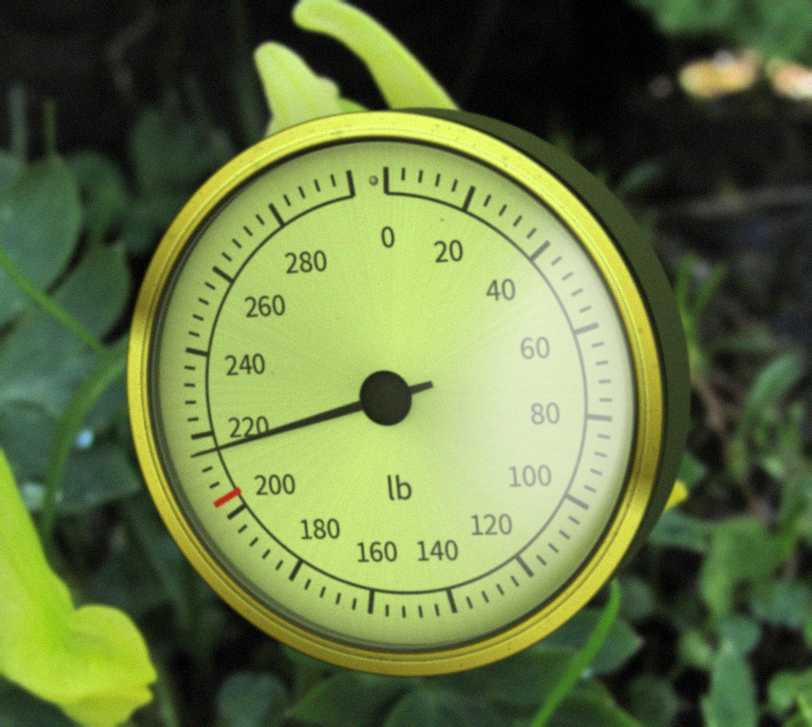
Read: 216 lb
